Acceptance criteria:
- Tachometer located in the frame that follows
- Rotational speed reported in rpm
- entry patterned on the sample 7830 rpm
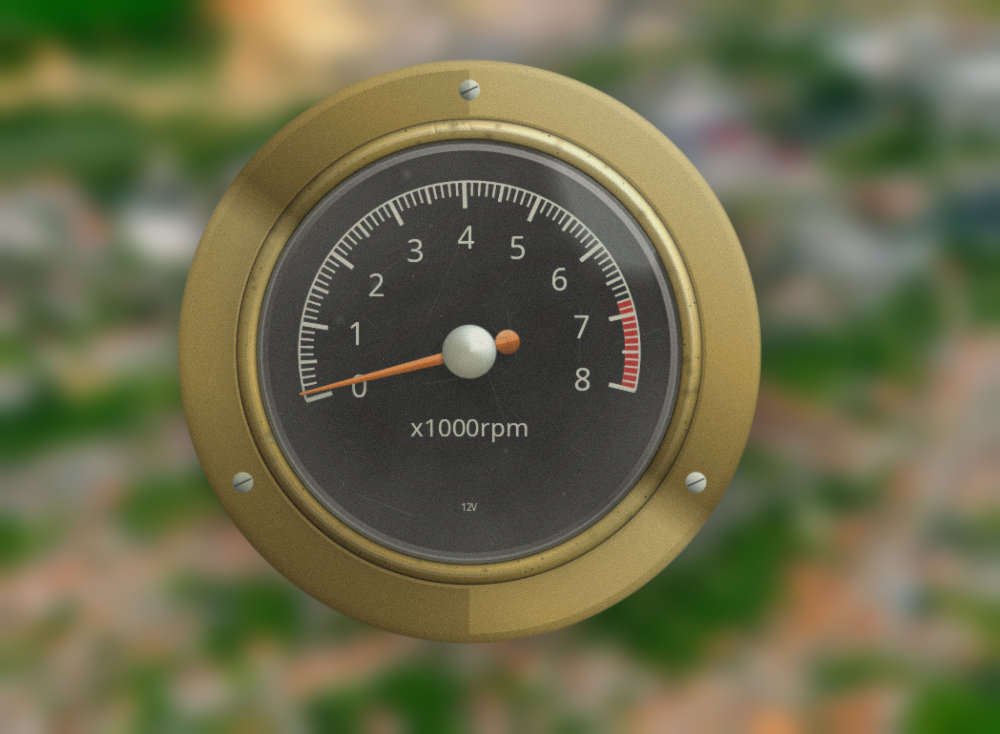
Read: 100 rpm
